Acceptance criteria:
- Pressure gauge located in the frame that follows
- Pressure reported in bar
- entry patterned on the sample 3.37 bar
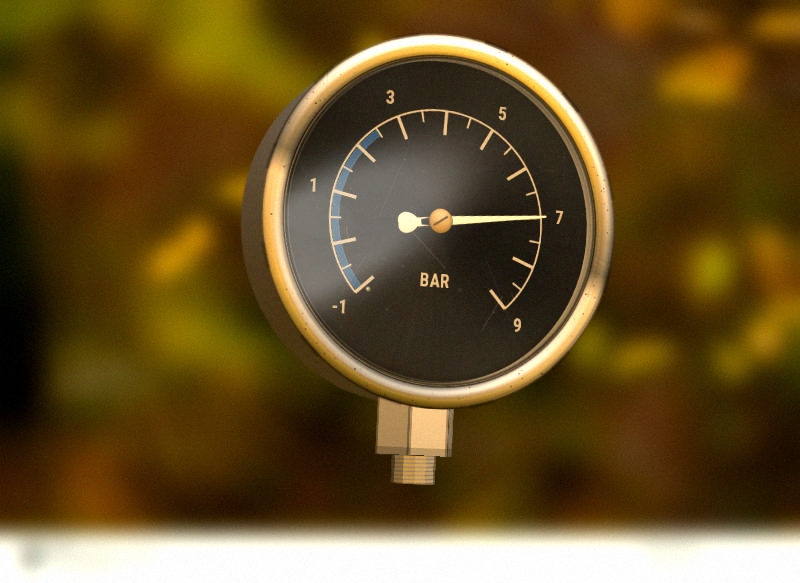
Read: 7 bar
